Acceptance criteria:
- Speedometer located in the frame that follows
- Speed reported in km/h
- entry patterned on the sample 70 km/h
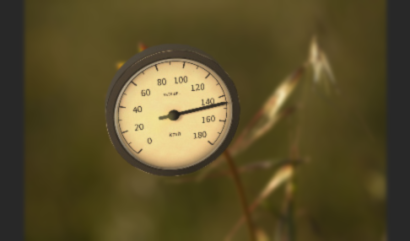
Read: 145 km/h
